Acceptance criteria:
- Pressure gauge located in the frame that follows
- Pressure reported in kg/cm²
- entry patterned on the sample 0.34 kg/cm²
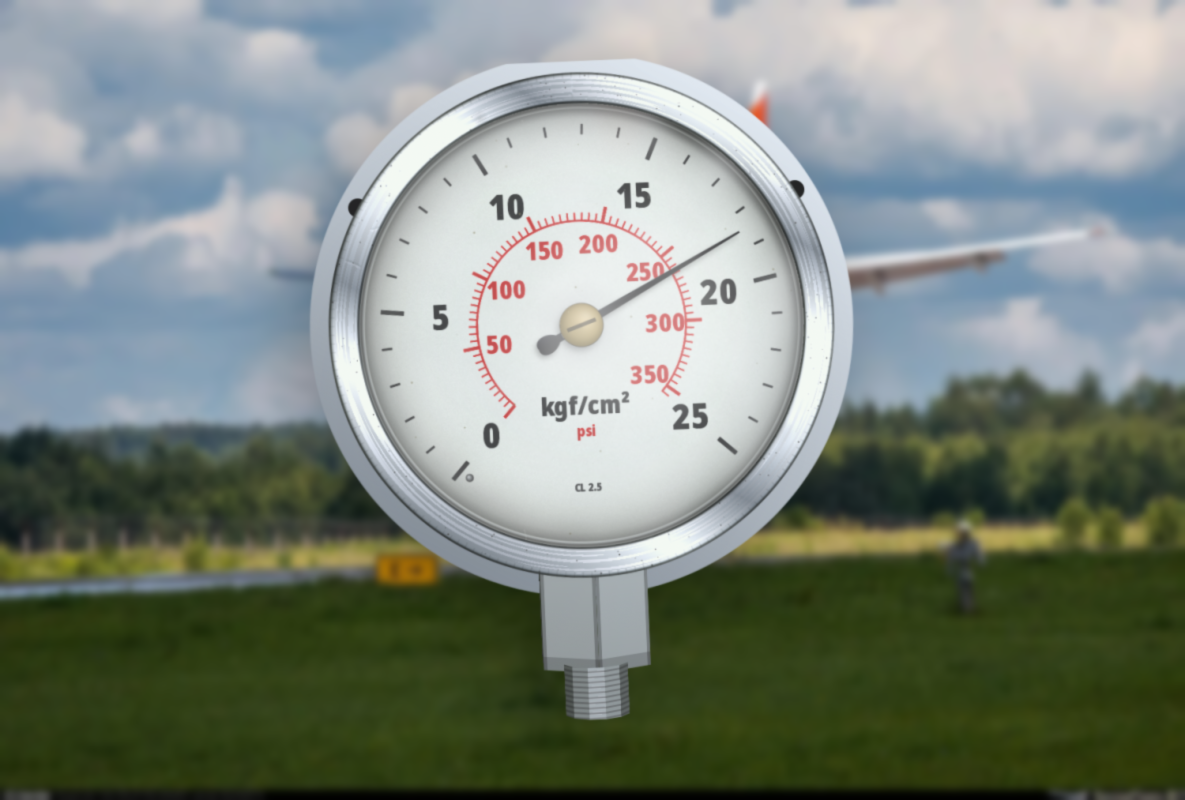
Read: 18.5 kg/cm²
